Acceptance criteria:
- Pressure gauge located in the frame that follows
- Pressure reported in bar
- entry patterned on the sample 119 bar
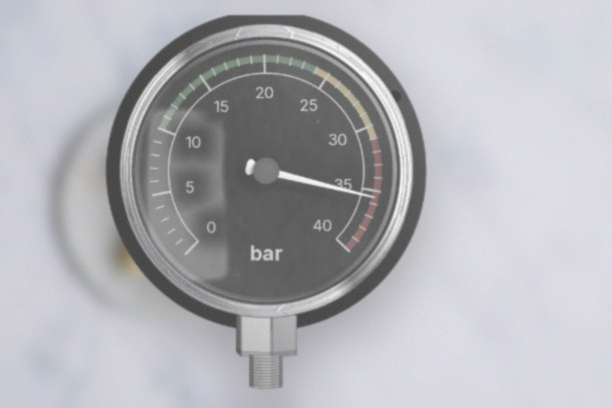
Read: 35.5 bar
